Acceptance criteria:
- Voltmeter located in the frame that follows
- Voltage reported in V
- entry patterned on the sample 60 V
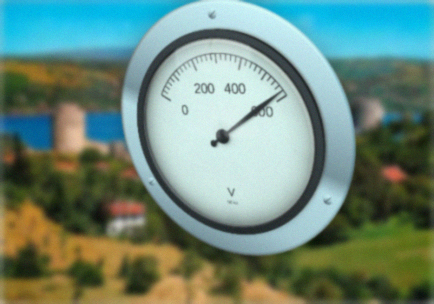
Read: 580 V
